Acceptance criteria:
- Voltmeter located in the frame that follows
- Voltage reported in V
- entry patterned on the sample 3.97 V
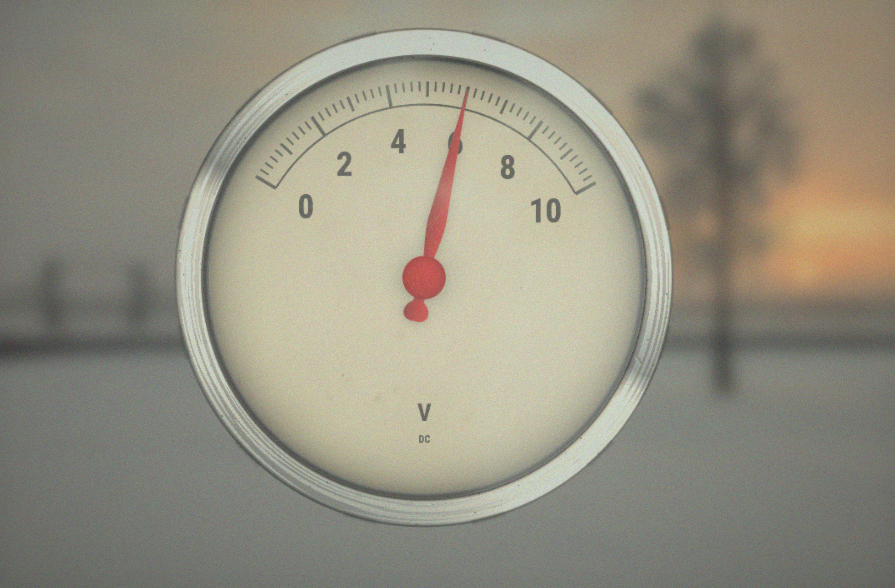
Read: 6 V
